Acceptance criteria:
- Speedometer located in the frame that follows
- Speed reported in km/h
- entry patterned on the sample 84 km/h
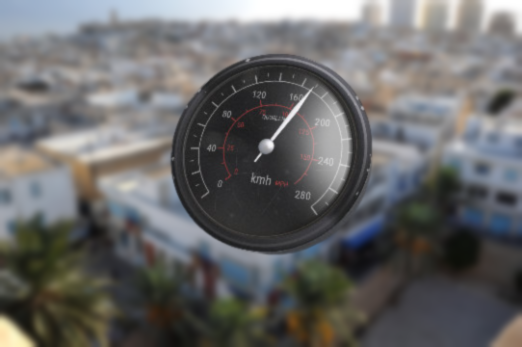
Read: 170 km/h
